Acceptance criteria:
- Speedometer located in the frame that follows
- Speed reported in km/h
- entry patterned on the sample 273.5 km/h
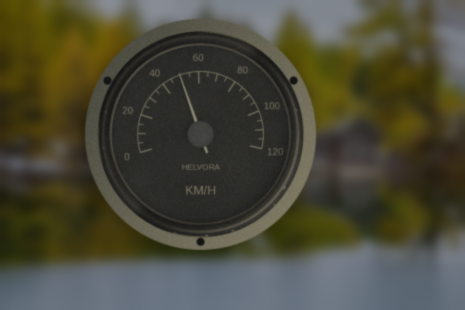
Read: 50 km/h
